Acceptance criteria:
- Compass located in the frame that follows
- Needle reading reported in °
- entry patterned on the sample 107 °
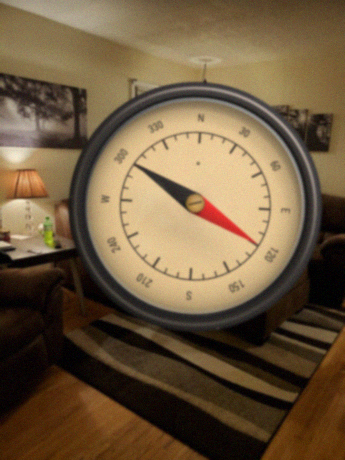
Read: 120 °
